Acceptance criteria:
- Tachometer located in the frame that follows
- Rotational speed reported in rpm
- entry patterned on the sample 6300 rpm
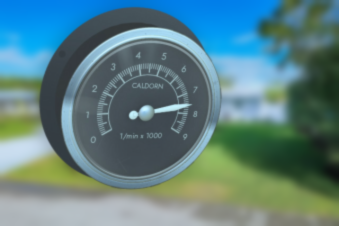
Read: 7500 rpm
